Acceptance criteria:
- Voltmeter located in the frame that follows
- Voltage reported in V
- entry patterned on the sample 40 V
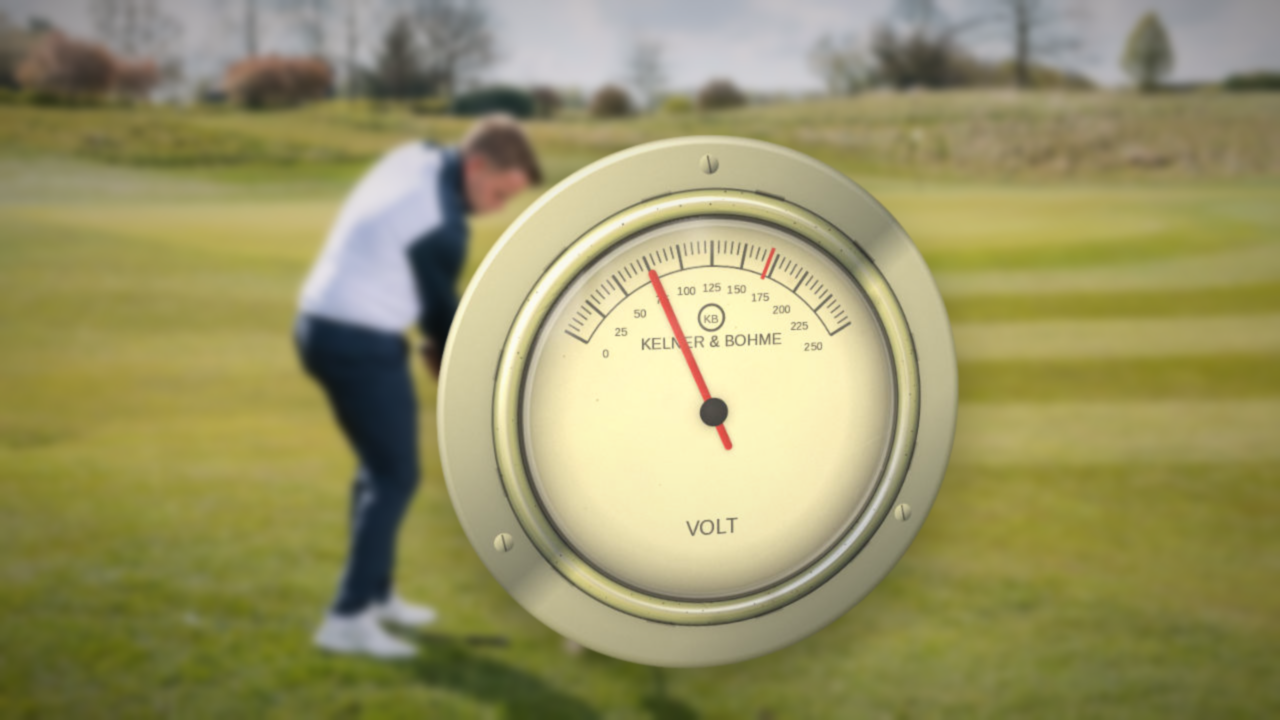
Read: 75 V
